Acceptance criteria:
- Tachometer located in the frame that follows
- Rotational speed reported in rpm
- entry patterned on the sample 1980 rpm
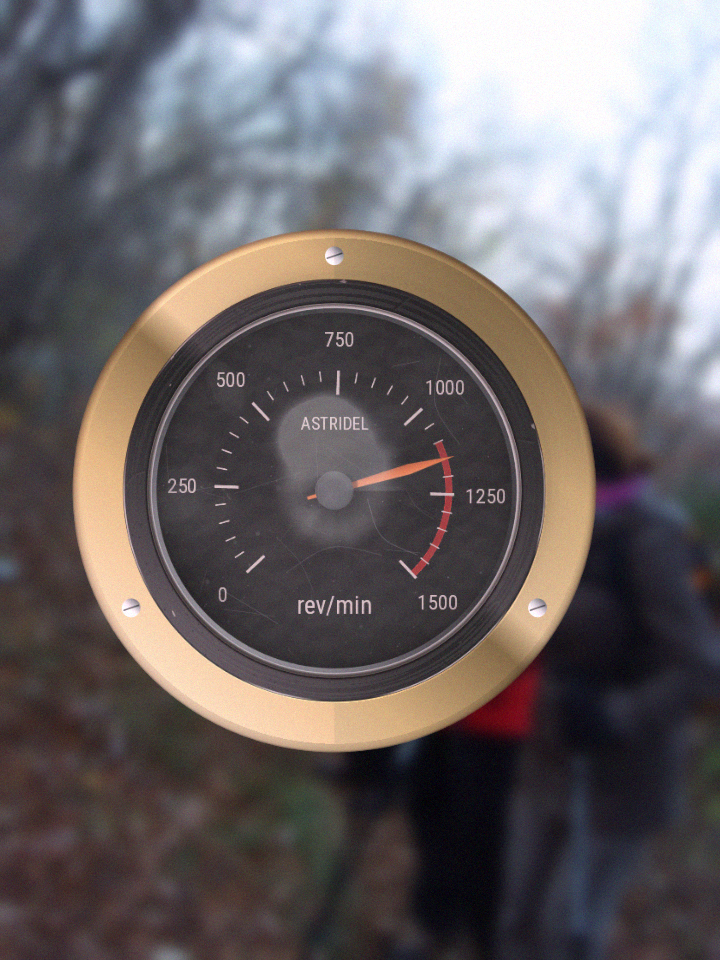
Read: 1150 rpm
